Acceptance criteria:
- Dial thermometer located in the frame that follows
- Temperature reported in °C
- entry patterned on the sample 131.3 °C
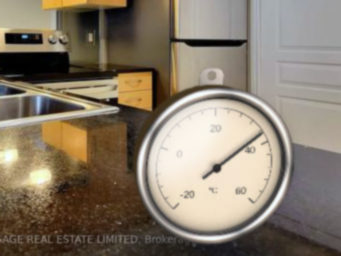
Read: 36 °C
